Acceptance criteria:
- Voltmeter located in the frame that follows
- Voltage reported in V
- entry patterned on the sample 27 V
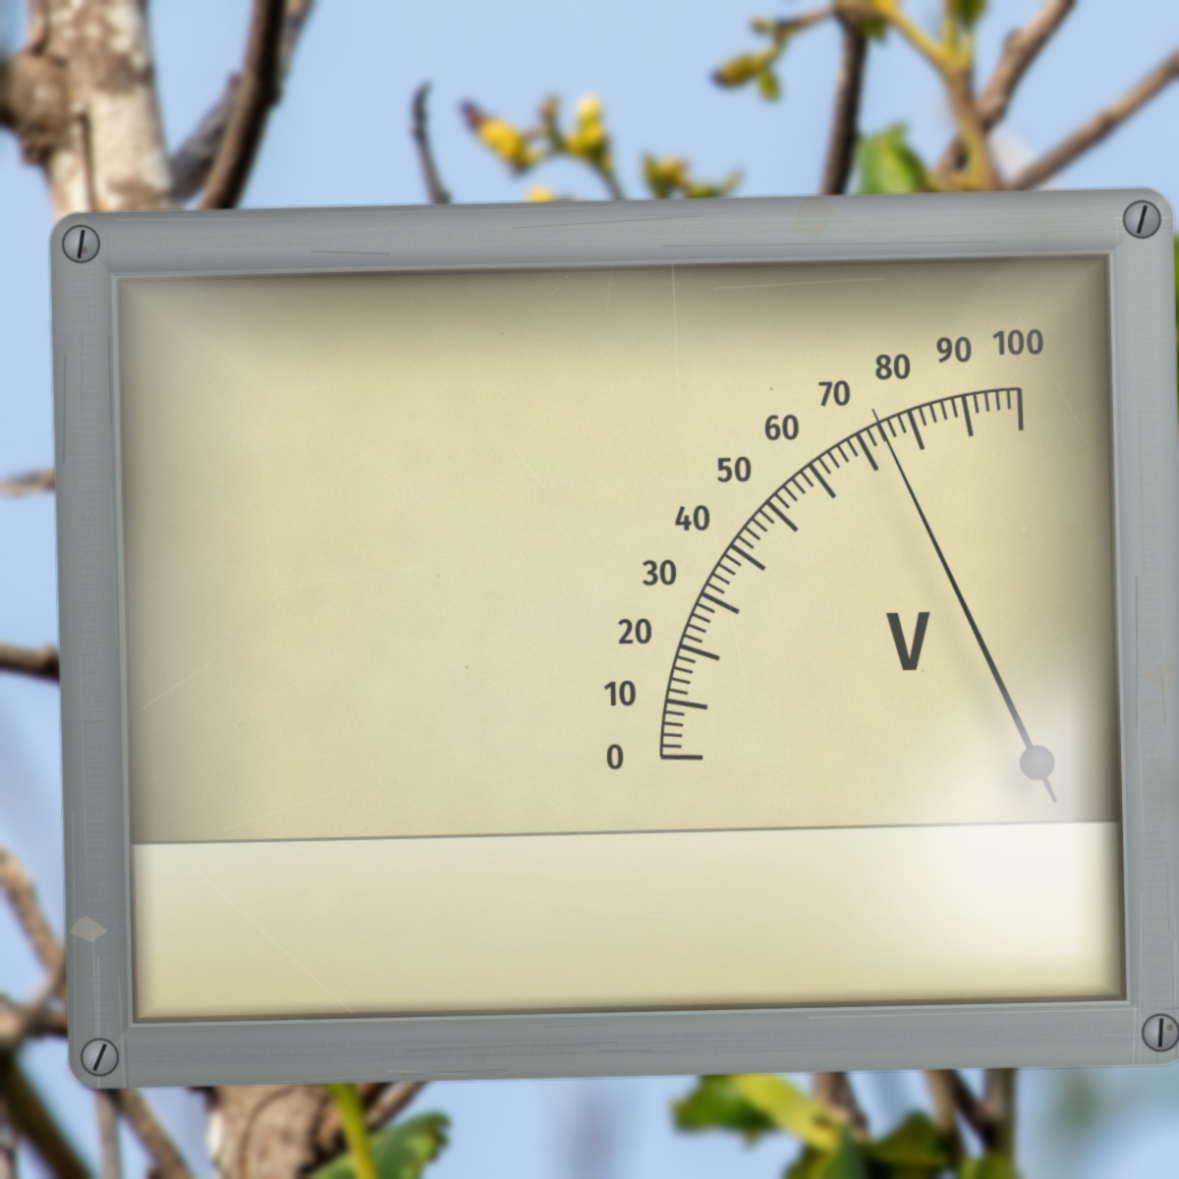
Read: 74 V
